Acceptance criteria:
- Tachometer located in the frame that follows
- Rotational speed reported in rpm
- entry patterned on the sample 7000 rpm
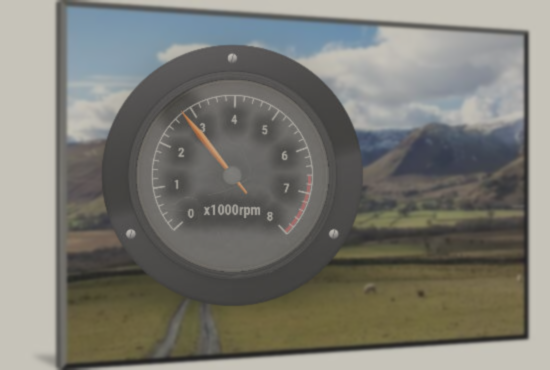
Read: 2800 rpm
